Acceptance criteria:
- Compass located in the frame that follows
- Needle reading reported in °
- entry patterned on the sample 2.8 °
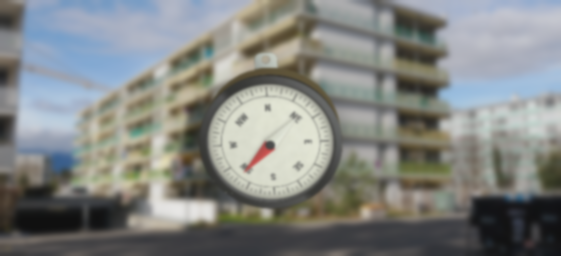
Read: 225 °
